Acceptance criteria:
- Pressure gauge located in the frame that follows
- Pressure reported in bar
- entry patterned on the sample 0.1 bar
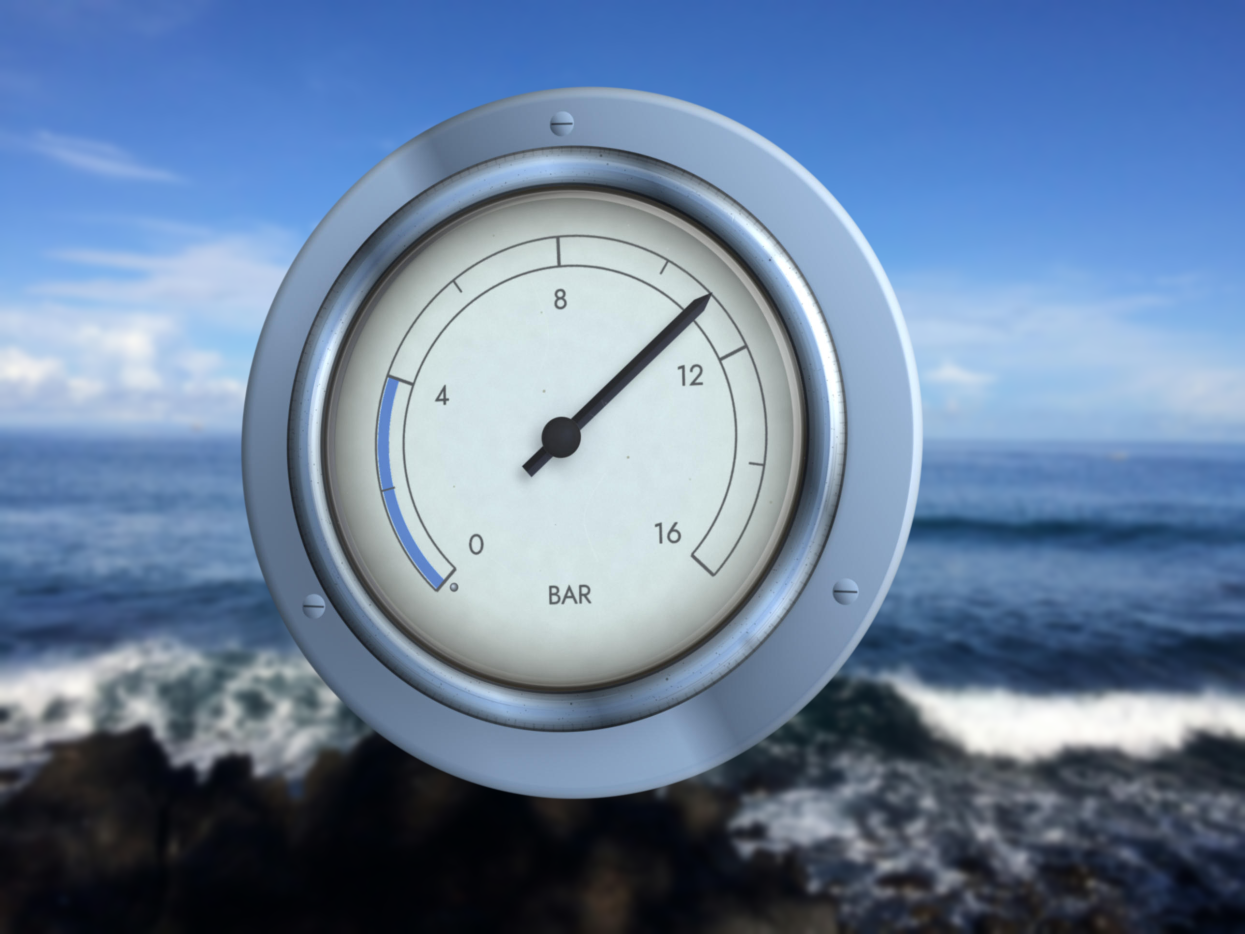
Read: 11 bar
